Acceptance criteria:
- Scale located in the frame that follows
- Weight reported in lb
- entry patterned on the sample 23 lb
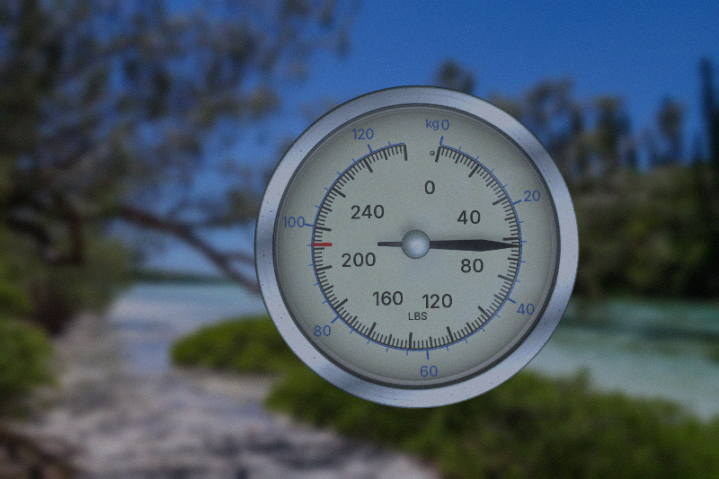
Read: 64 lb
